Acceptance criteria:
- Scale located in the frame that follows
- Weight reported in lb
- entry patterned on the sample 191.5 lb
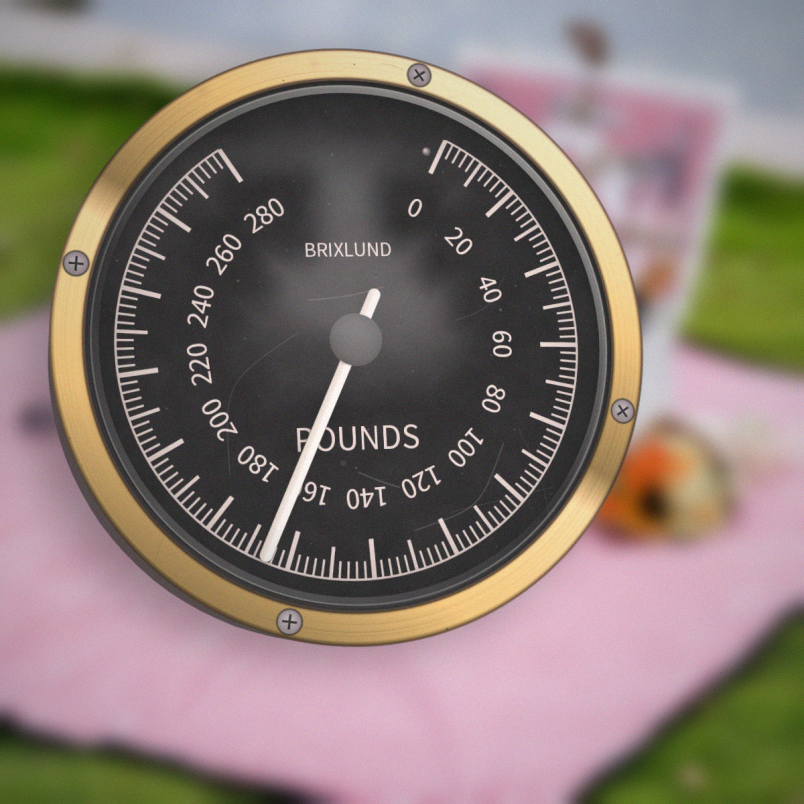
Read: 166 lb
